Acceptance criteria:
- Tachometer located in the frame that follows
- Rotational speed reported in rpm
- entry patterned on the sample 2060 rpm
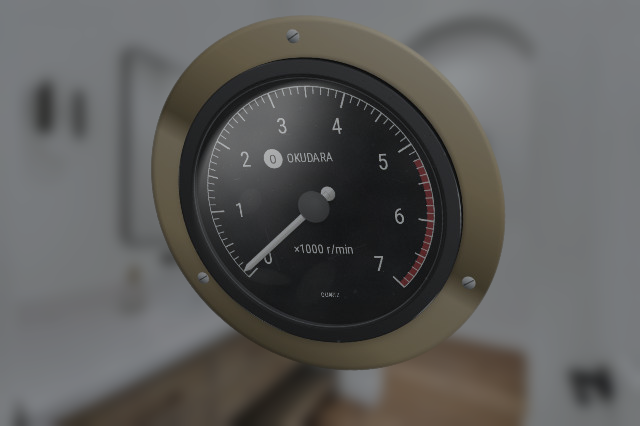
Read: 100 rpm
